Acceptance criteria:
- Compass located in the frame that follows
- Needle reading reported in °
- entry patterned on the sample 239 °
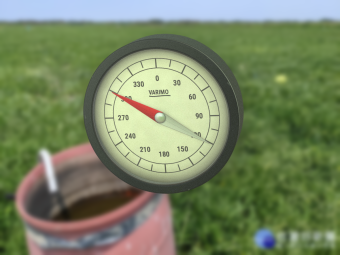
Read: 300 °
